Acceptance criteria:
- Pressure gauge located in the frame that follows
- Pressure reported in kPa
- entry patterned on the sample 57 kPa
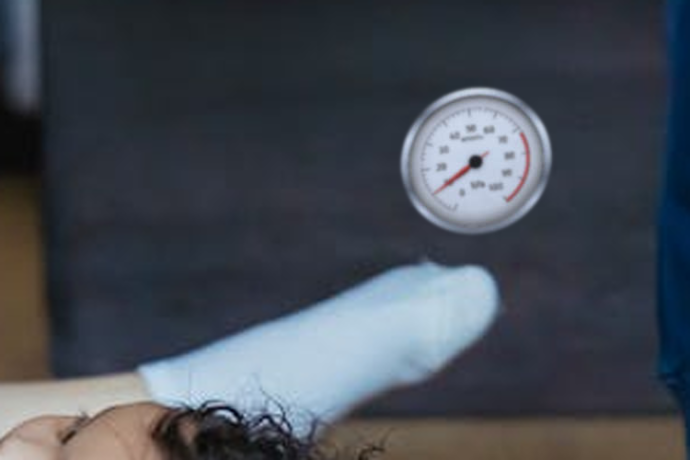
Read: 10 kPa
